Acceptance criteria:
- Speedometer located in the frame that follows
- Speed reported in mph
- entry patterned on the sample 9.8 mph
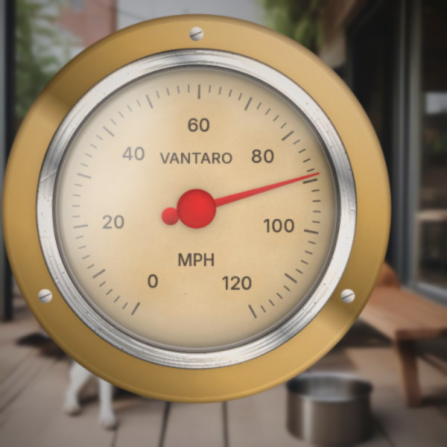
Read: 89 mph
